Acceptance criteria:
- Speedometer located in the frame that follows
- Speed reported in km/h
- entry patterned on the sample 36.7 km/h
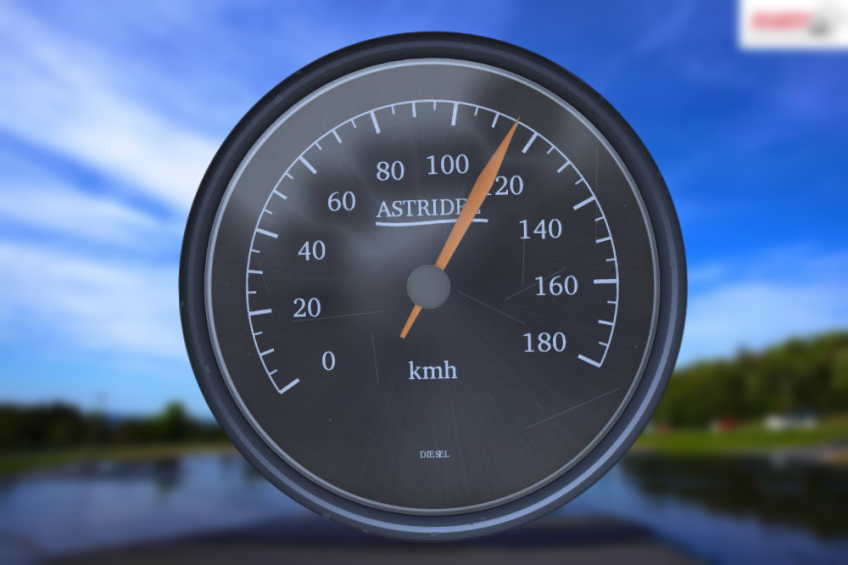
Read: 115 km/h
